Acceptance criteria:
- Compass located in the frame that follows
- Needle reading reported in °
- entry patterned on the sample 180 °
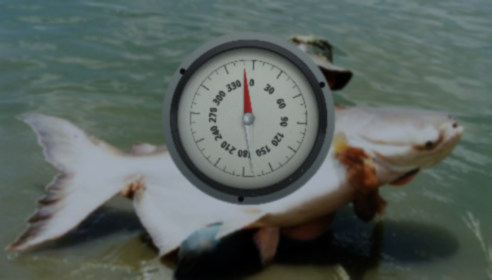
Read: 350 °
